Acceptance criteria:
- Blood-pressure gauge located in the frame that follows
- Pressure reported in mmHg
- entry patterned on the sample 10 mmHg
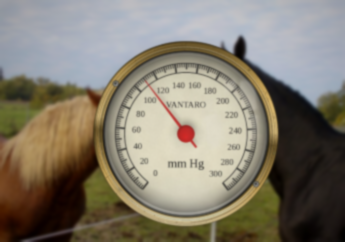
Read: 110 mmHg
